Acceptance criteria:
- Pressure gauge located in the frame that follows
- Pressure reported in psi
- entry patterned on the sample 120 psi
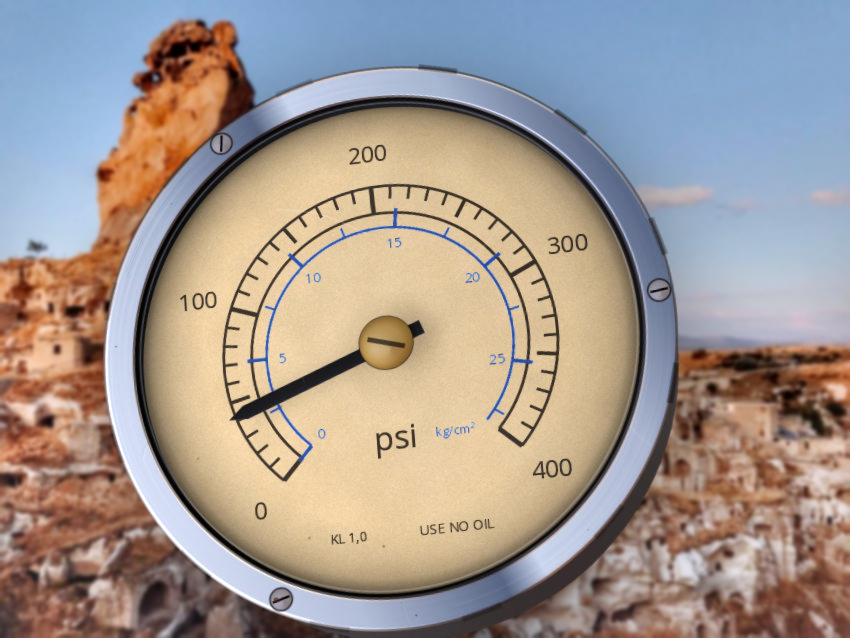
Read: 40 psi
